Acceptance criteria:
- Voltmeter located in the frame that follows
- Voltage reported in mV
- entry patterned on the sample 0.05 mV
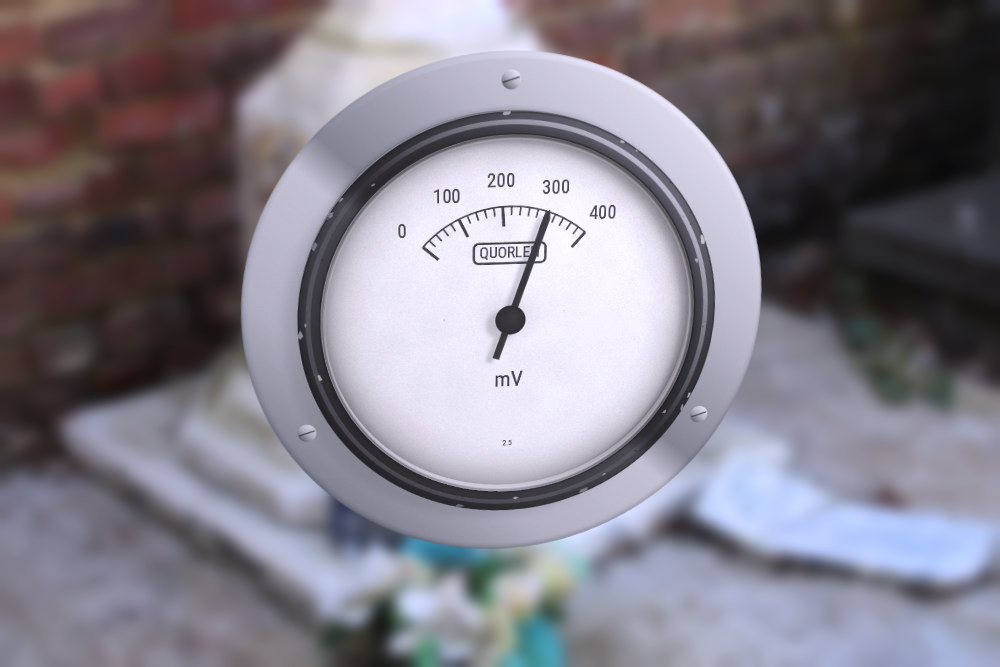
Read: 300 mV
